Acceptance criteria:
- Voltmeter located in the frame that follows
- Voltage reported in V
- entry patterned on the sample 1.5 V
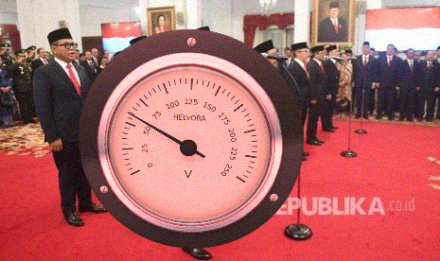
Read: 60 V
